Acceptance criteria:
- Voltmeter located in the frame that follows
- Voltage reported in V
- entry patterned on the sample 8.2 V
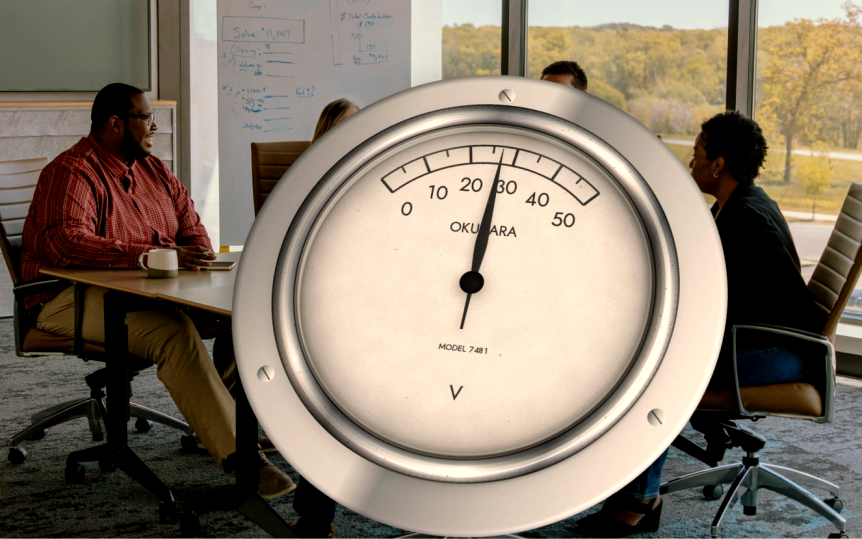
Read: 27.5 V
